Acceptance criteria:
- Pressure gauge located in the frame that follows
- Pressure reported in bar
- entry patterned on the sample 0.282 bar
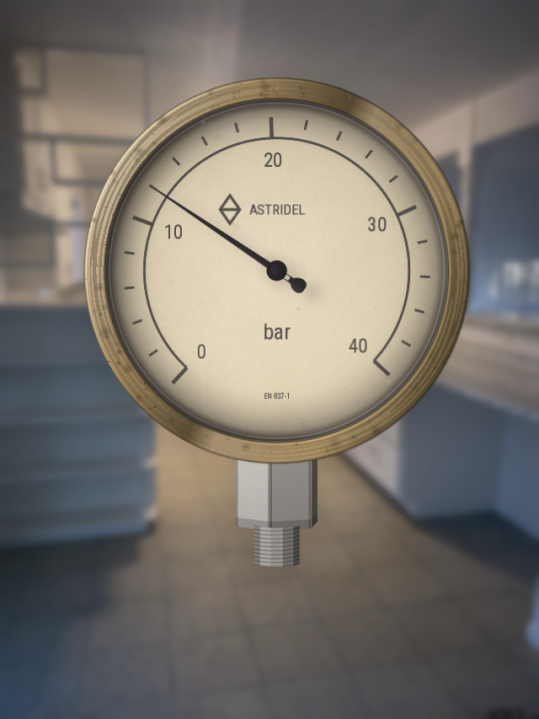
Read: 12 bar
